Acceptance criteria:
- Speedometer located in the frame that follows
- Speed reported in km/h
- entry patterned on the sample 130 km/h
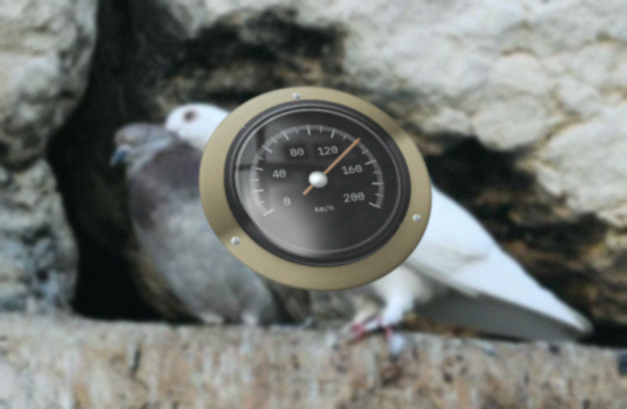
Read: 140 km/h
